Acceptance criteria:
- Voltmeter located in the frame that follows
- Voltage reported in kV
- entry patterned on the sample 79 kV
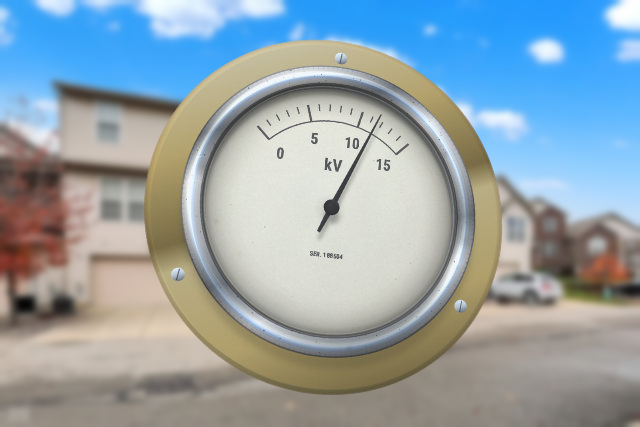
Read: 11.5 kV
